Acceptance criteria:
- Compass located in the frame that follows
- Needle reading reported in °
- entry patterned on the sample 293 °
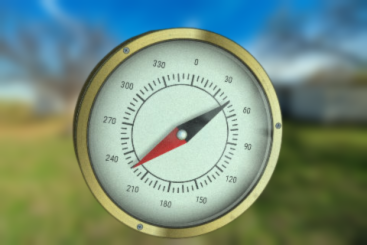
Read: 225 °
